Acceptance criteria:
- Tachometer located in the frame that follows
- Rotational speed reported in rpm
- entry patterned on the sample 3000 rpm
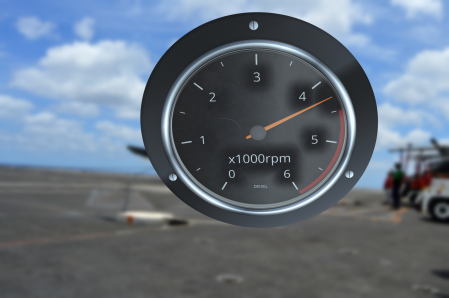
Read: 4250 rpm
